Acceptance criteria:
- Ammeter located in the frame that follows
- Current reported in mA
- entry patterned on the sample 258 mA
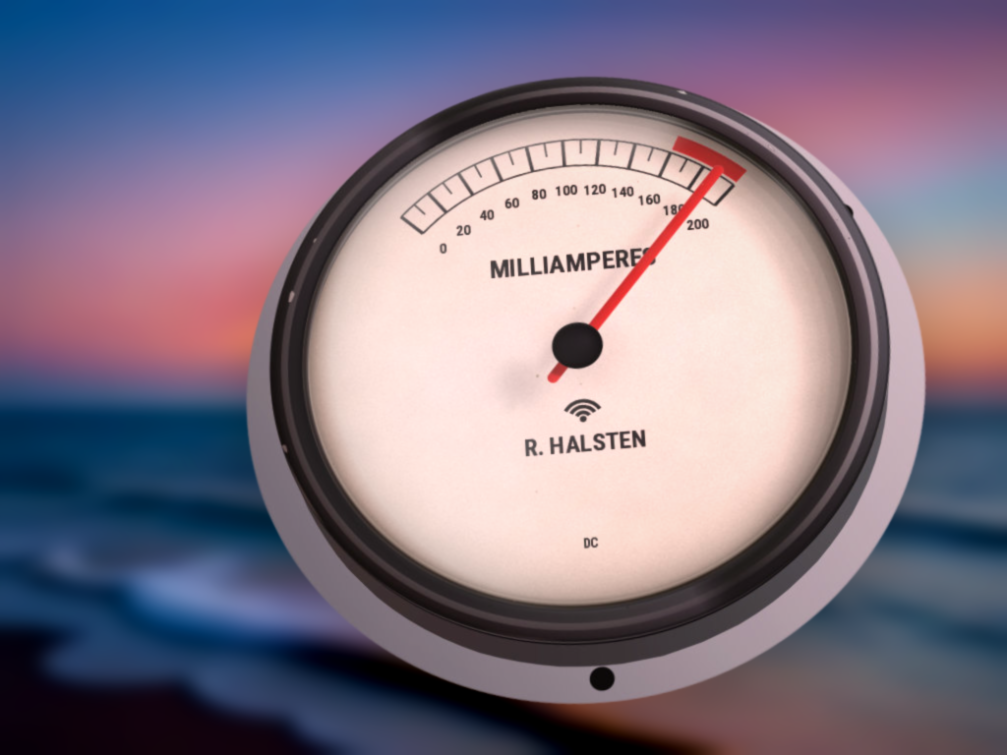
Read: 190 mA
